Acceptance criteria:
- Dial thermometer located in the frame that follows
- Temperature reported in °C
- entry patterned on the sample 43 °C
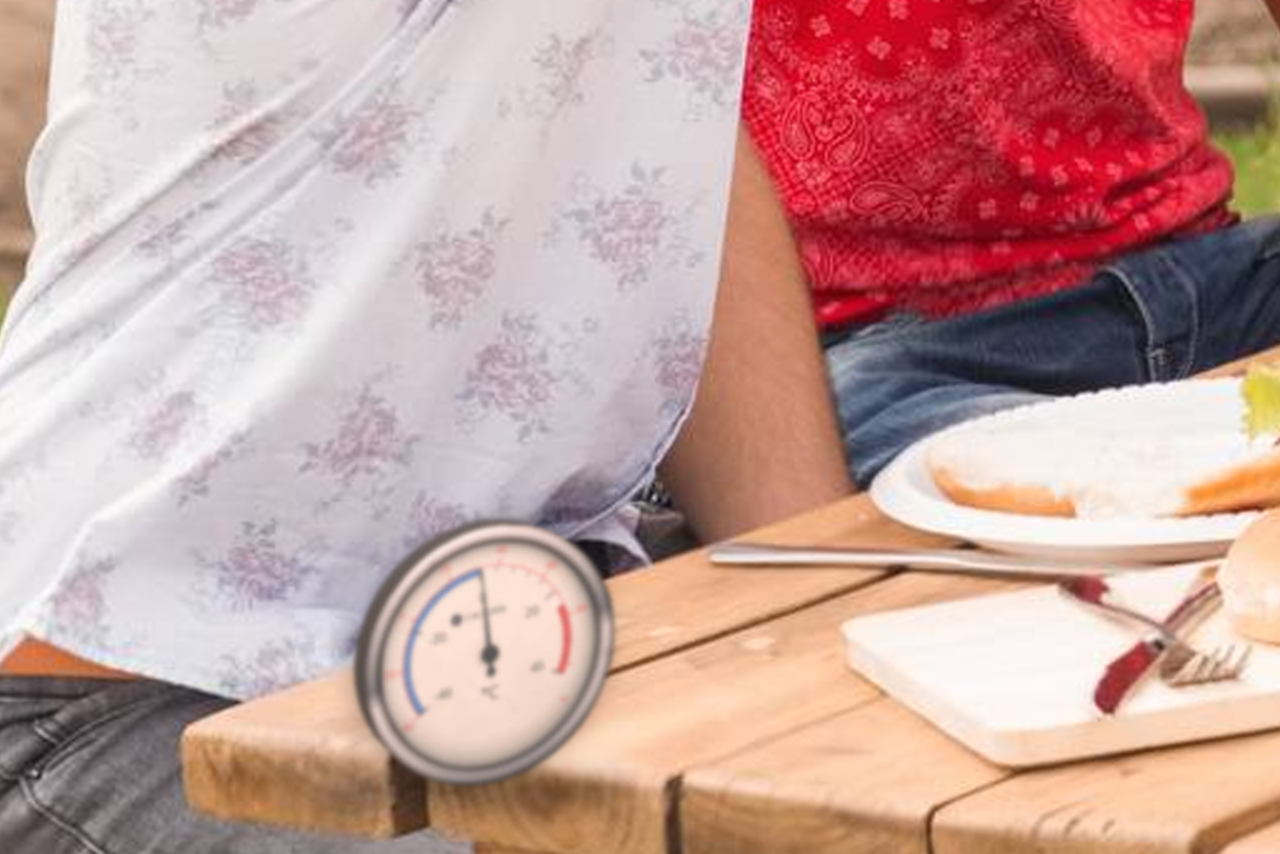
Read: 0 °C
